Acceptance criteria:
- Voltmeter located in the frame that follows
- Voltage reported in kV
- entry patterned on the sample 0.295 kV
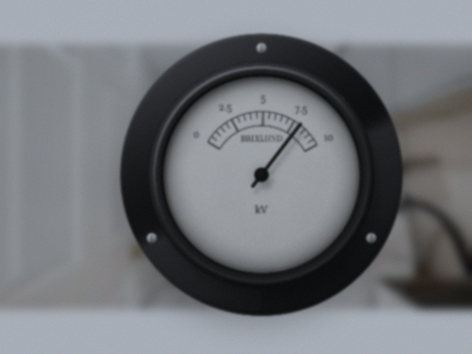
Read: 8 kV
